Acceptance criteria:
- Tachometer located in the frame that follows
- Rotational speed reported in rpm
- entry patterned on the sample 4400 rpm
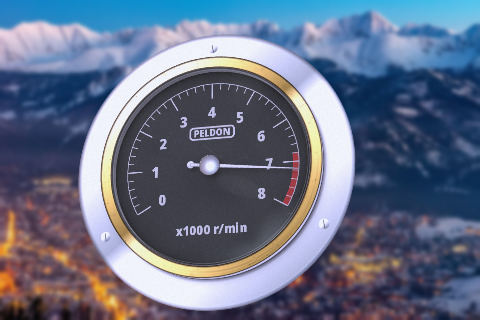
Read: 7200 rpm
